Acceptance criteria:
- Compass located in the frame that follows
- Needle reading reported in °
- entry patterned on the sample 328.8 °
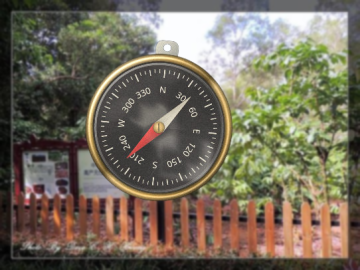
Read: 220 °
